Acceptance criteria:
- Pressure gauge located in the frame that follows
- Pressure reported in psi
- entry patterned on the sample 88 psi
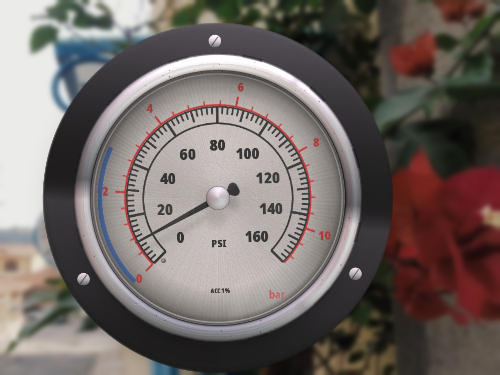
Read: 10 psi
